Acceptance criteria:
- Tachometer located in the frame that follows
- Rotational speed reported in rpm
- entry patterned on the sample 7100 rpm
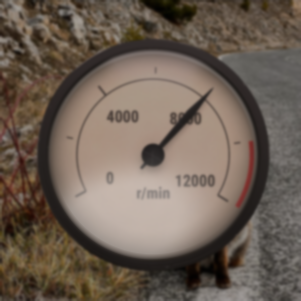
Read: 8000 rpm
